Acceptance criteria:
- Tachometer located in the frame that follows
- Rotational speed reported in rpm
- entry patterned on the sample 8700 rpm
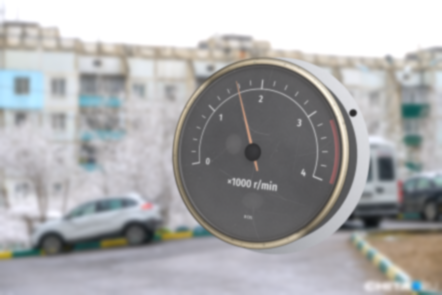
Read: 1600 rpm
